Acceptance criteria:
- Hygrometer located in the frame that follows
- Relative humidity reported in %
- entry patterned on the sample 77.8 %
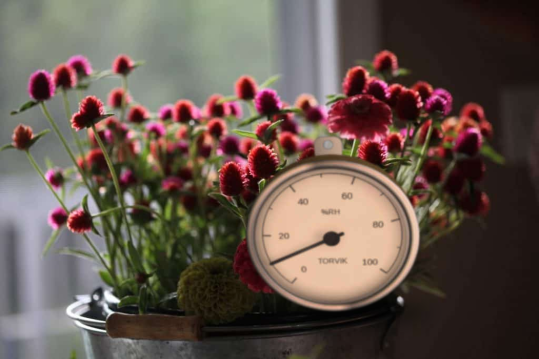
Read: 10 %
